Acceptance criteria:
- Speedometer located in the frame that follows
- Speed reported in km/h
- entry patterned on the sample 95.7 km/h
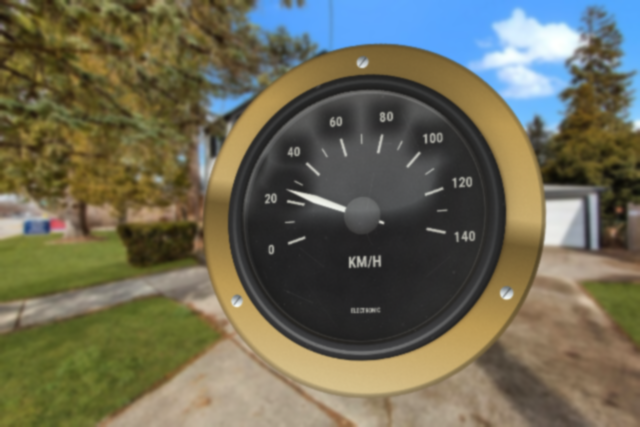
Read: 25 km/h
